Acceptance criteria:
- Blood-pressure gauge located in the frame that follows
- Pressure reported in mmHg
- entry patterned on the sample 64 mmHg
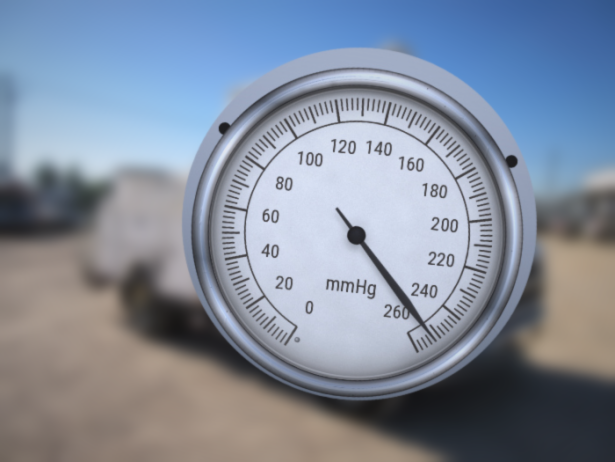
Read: 252 mmHg
